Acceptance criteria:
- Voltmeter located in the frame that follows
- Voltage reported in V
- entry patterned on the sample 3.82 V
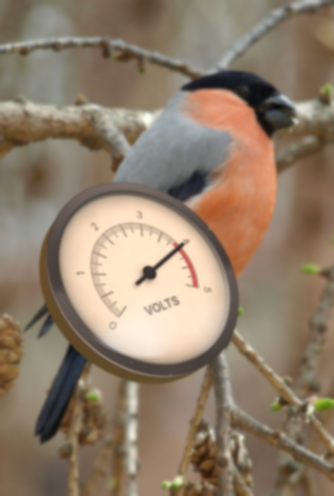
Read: 4 V
